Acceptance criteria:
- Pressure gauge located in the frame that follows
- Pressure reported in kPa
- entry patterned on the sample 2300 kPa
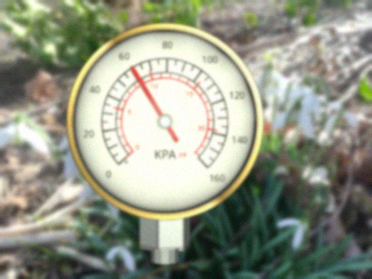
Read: 60 kPa
